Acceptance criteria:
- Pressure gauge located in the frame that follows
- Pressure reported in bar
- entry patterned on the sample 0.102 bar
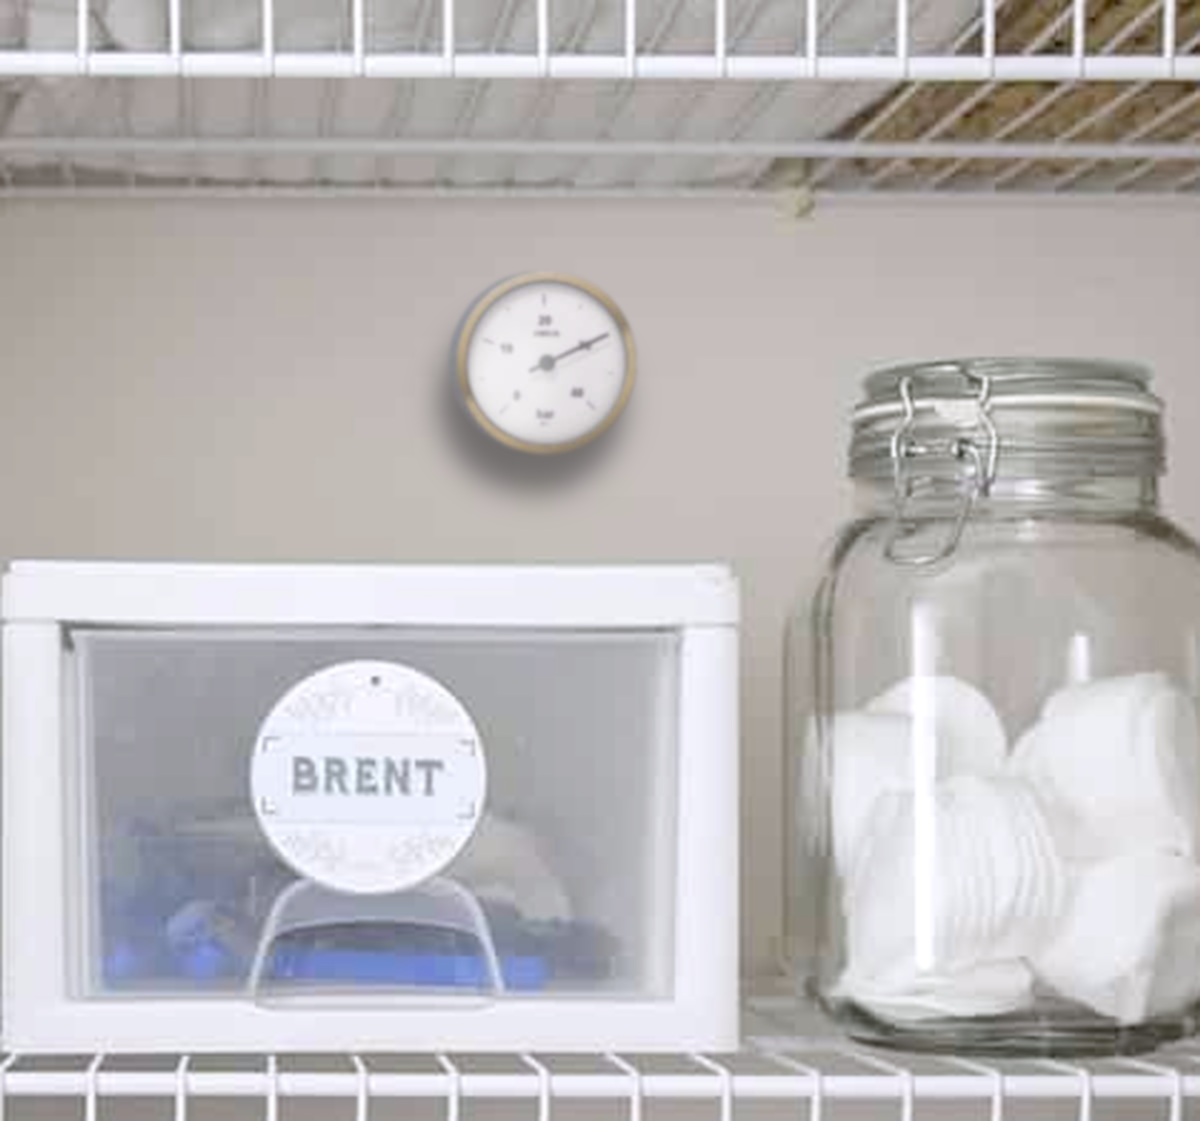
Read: 30 bar
